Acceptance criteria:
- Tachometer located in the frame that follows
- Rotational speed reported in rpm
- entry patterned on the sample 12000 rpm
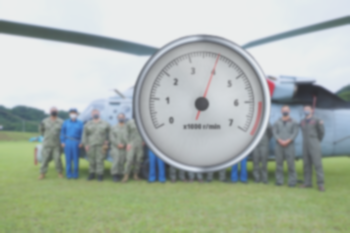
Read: 4000 rpm
